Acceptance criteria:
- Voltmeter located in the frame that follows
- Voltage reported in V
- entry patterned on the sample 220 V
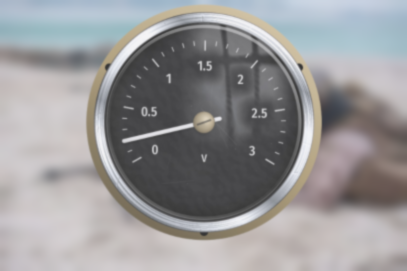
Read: 0.2 V
